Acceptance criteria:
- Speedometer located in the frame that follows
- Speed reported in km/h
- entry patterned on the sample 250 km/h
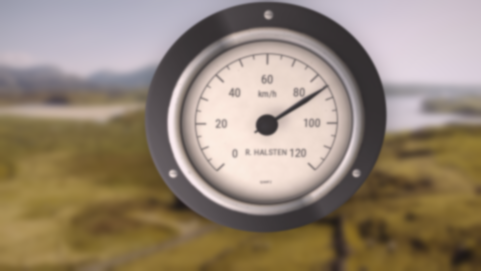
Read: 85 km/h
